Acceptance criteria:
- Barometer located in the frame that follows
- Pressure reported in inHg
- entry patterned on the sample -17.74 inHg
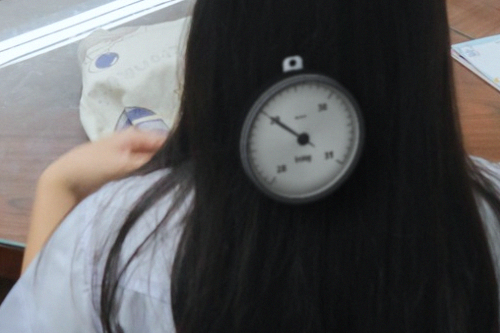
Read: 29 inHg
